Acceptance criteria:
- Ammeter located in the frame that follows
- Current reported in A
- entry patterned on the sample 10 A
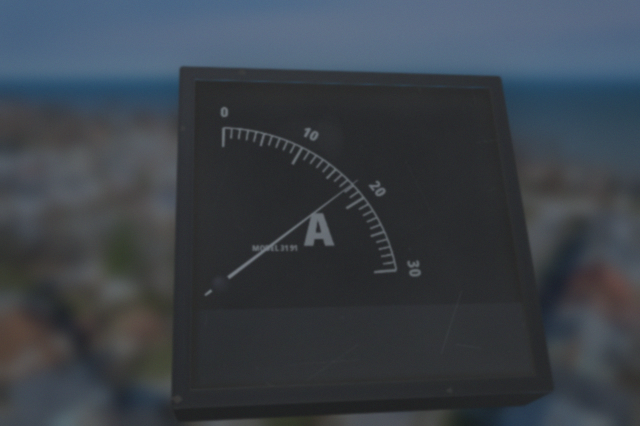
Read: 18 A
